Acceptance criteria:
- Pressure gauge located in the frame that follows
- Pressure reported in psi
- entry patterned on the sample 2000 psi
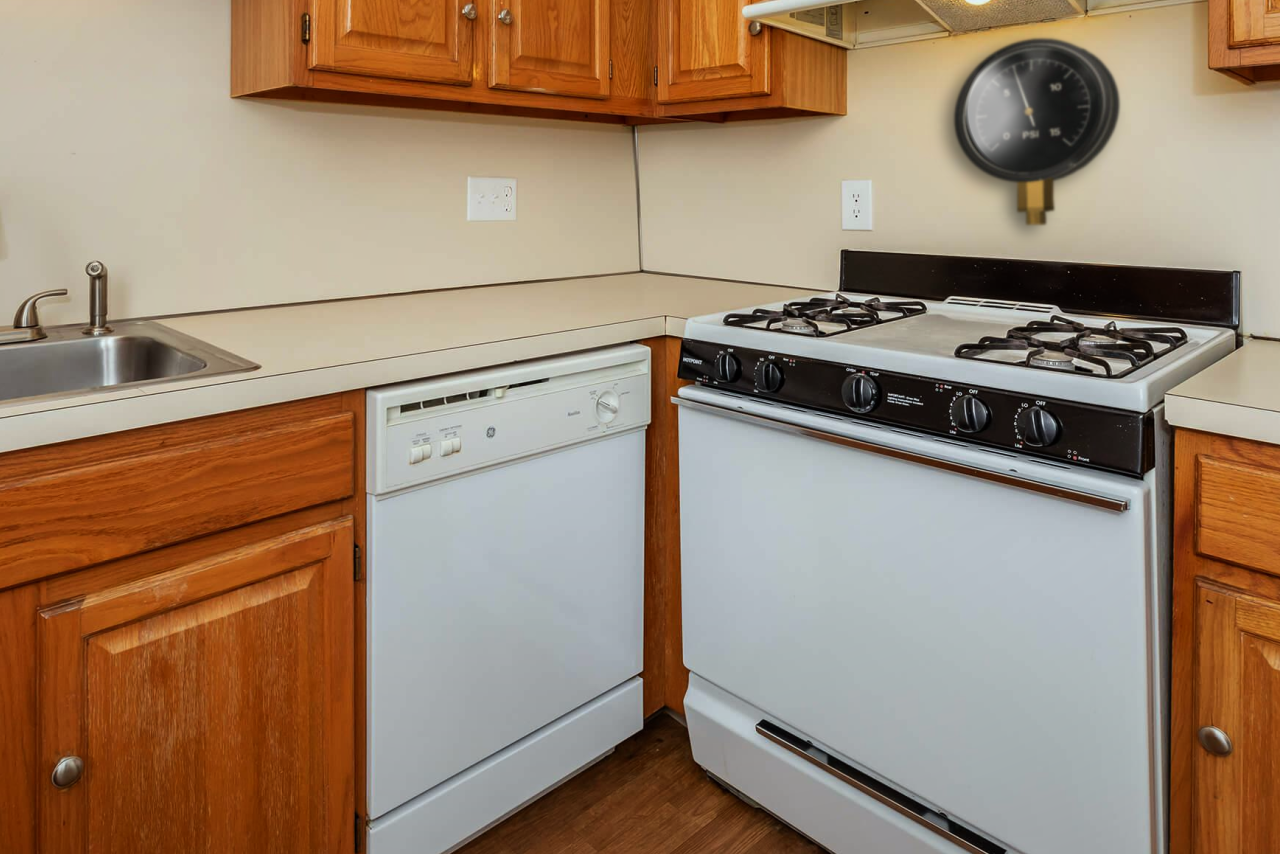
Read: 6.5 psi
